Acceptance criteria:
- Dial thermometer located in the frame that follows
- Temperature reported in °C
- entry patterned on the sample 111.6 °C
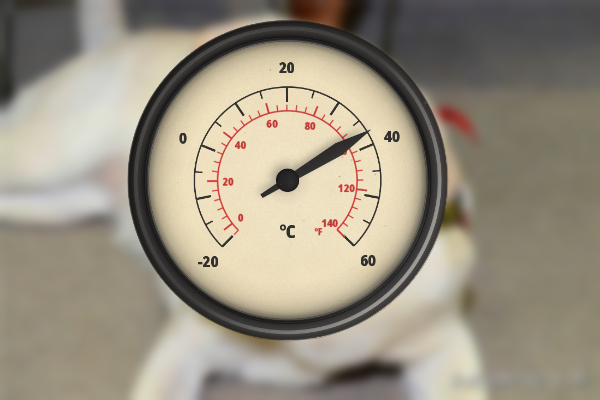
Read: 37.5 °C
